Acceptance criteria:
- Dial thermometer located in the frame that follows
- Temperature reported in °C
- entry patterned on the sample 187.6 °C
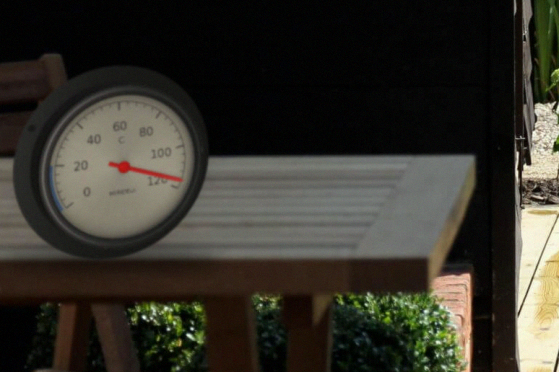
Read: 116 °C
